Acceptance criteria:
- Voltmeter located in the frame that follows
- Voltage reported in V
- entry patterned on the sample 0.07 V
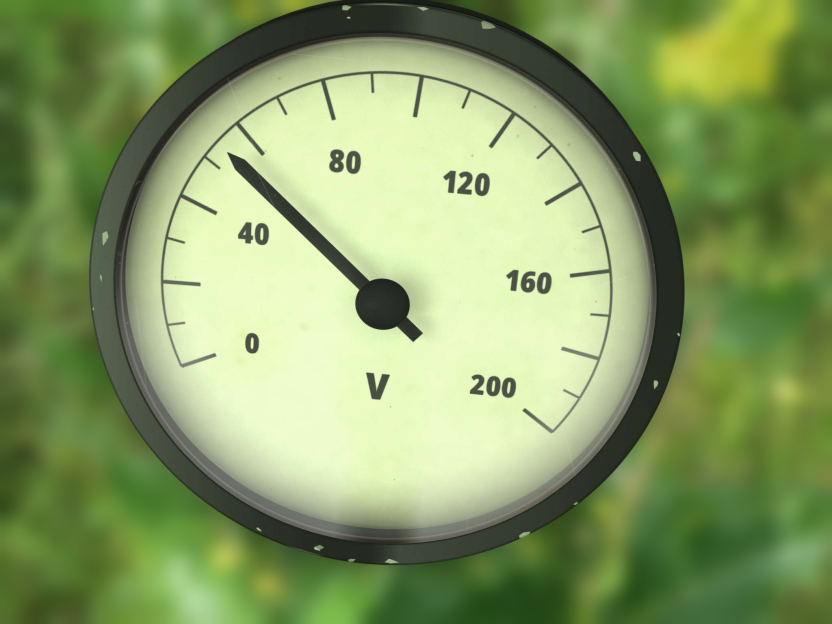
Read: 55 V
